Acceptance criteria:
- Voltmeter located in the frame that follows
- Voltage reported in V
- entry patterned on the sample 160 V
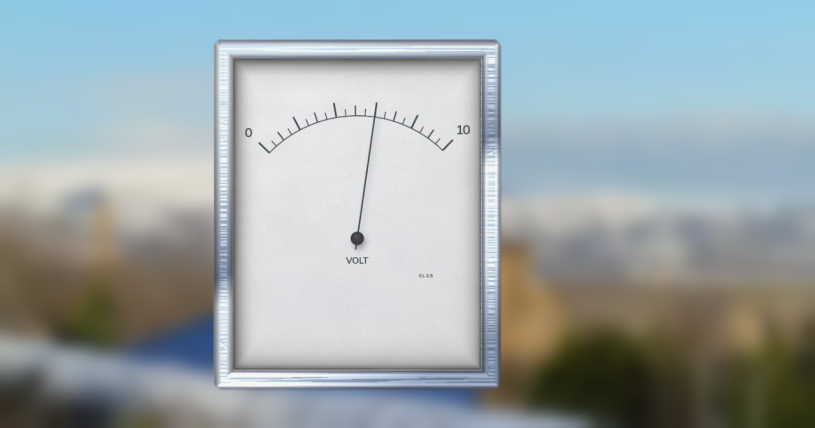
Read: 6 V
